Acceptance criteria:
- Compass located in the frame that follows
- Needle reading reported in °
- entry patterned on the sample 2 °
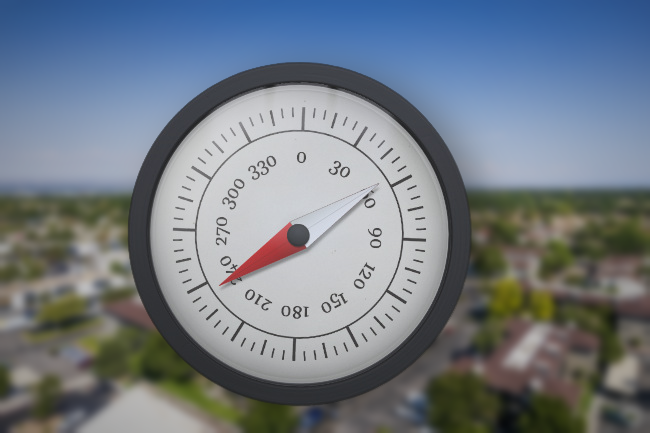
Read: 235 °
